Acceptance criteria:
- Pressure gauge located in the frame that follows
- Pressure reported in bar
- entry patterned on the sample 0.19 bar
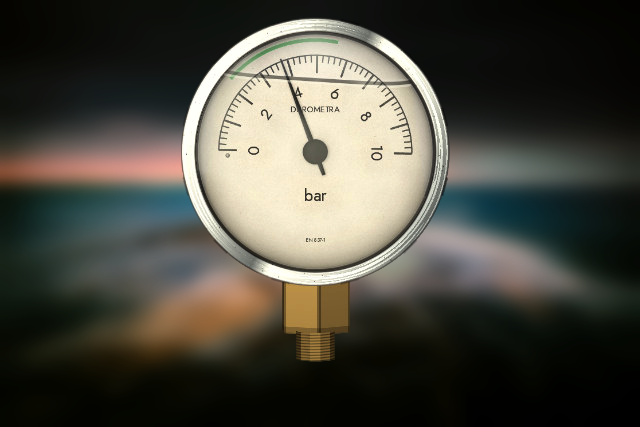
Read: 3.8 bar
